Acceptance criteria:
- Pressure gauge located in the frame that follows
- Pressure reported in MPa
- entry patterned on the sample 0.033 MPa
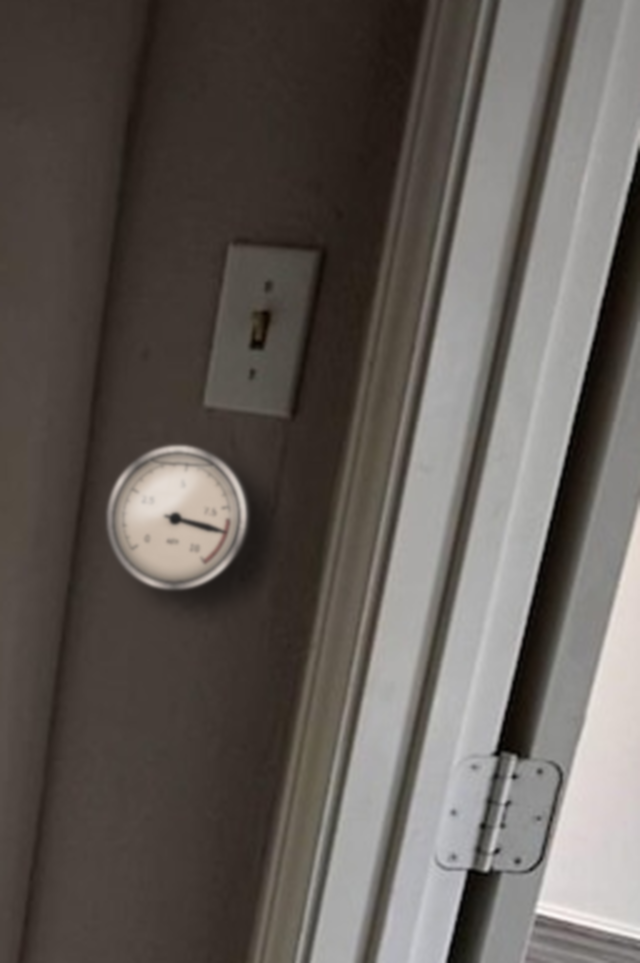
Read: 8.5 MPa
